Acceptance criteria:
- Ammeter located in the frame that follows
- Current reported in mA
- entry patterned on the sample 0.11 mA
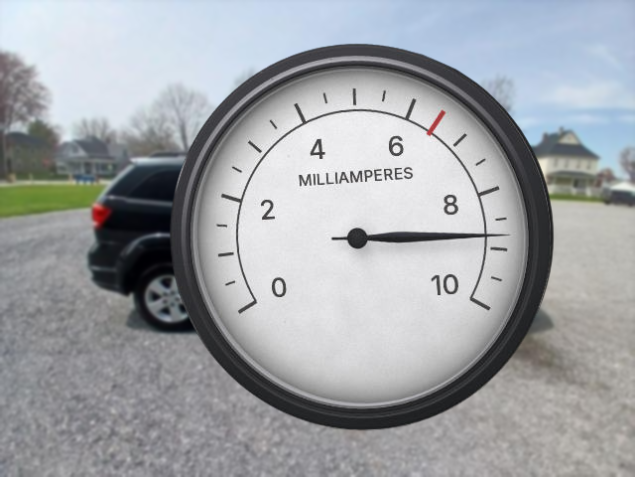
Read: 8.75 mA
